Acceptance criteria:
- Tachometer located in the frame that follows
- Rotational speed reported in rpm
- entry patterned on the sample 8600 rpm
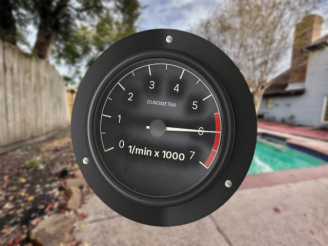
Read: 6000 rpm
